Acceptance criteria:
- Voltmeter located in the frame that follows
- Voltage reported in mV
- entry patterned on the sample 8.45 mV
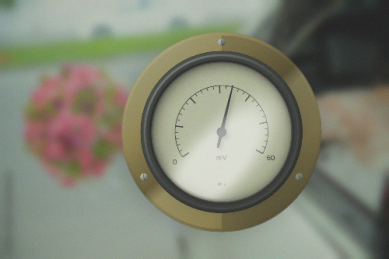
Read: 34 mV
